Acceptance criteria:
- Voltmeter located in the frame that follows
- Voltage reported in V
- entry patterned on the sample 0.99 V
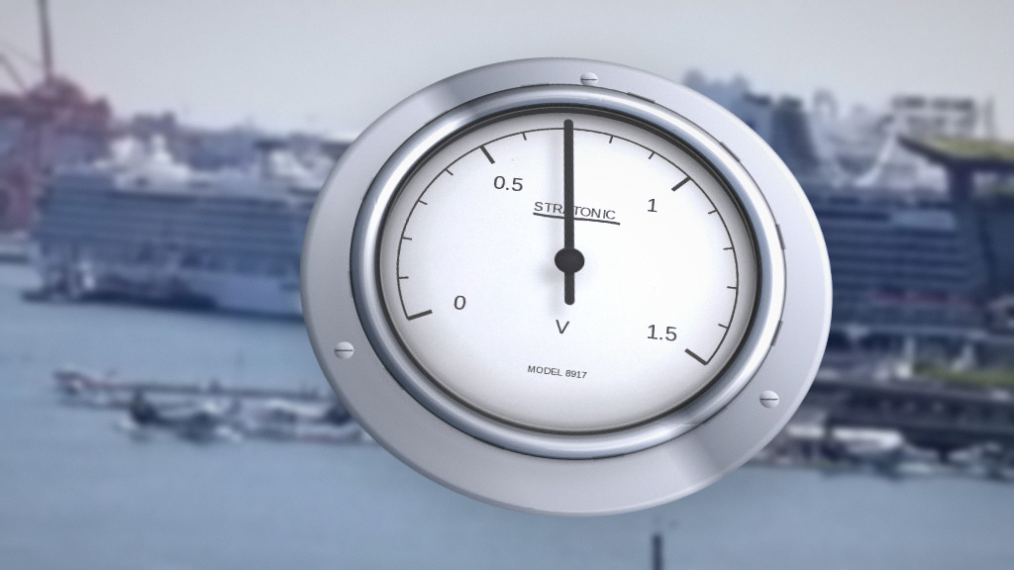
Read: 0.7 V
